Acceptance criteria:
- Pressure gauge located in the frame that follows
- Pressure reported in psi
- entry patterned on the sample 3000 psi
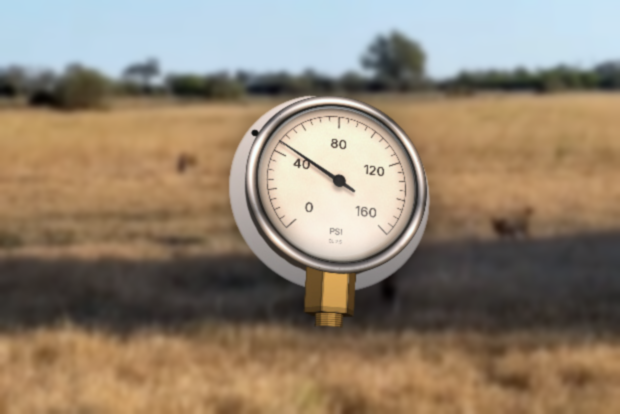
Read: 45 psi
